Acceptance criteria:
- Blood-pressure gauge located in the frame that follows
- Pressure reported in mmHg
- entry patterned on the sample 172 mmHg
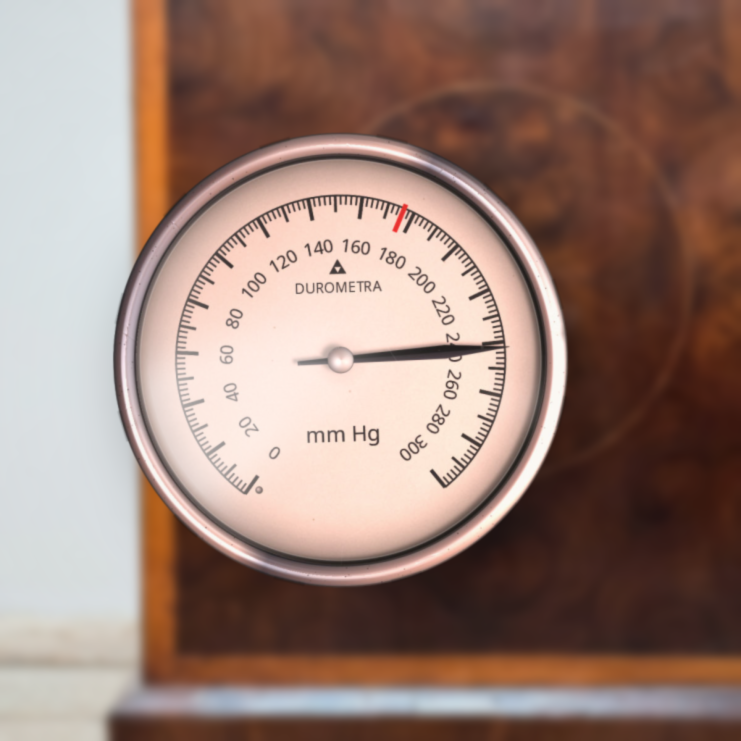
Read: 242 mmHg
